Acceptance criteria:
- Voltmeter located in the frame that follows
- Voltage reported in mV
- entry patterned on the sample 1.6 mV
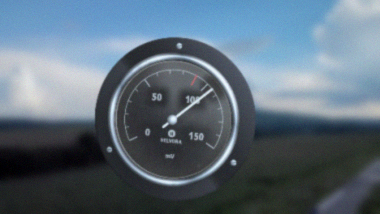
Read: 105 mV
